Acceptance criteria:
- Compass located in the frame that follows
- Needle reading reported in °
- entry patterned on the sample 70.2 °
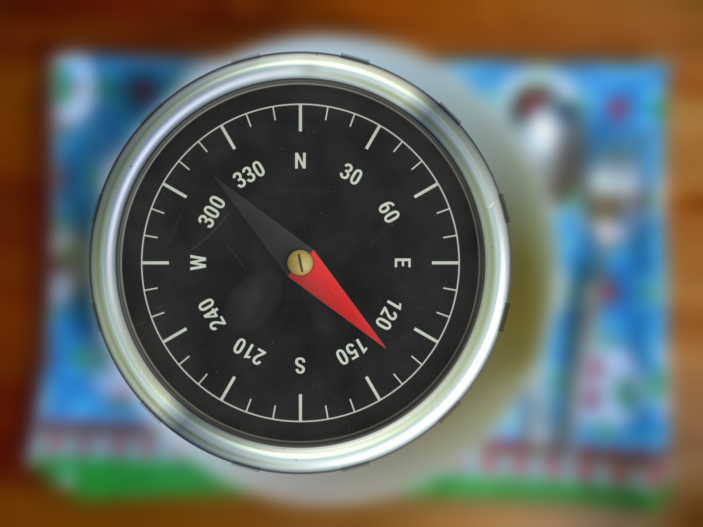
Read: 135 °
